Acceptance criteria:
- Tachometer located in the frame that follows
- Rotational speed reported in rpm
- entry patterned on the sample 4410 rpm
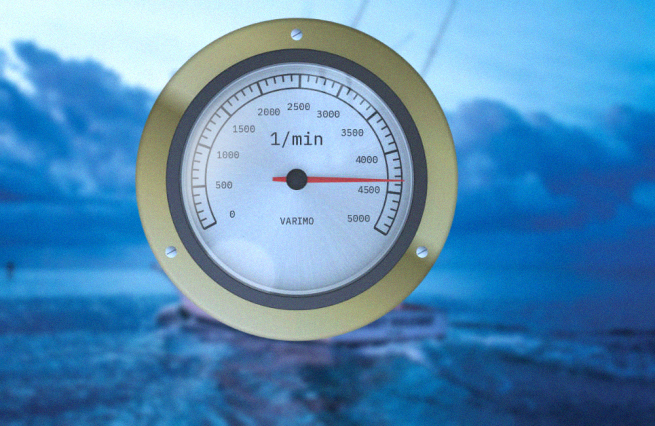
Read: 4350 rpm
